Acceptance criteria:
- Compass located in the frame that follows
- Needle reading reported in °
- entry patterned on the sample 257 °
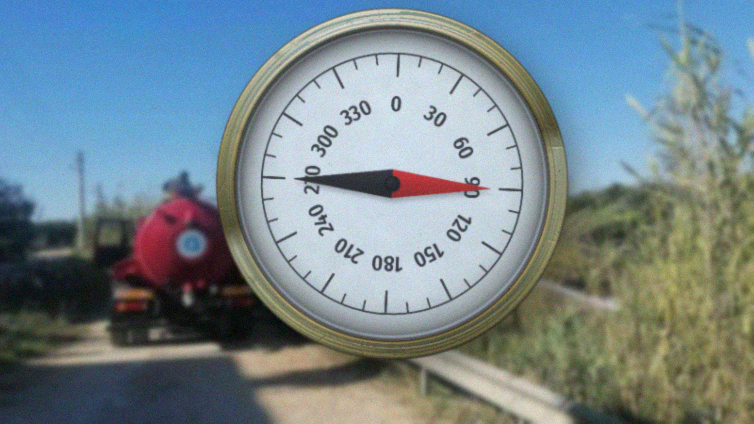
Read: 90 °
